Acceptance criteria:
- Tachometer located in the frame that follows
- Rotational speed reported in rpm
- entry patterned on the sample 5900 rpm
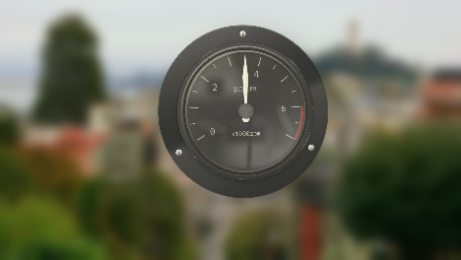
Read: 3500 rpm
